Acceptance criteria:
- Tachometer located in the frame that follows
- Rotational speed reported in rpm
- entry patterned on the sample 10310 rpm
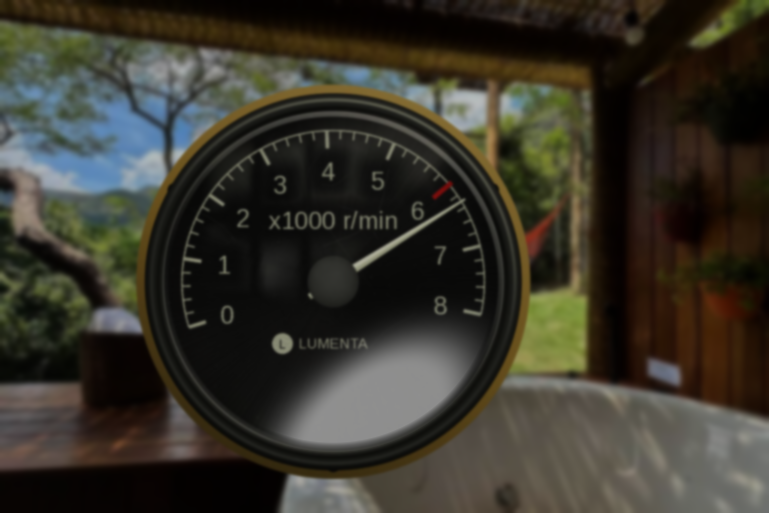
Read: 6300 rpm
